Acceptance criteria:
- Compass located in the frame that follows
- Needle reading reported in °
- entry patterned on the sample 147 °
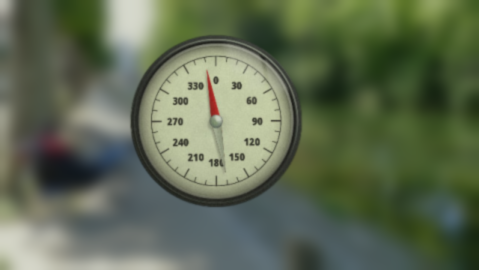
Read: 350 °
